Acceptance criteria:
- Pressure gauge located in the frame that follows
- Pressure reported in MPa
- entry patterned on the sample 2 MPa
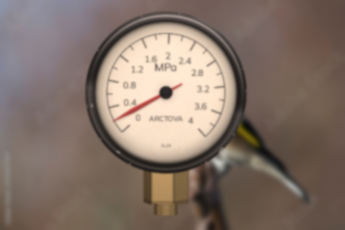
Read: 0.2 MPa
